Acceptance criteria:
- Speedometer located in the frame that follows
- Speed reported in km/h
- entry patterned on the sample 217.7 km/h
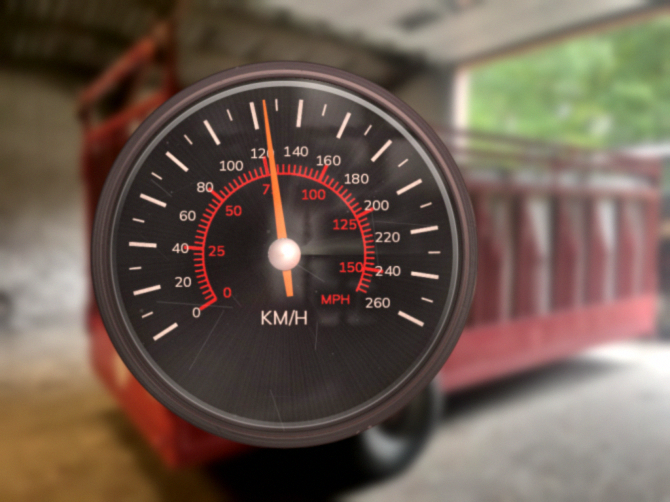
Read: 125 km/h
